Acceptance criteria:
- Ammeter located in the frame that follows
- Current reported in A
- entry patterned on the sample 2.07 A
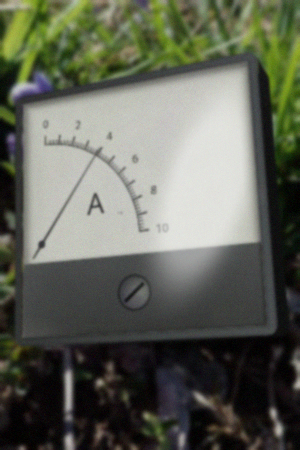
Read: 4 A
